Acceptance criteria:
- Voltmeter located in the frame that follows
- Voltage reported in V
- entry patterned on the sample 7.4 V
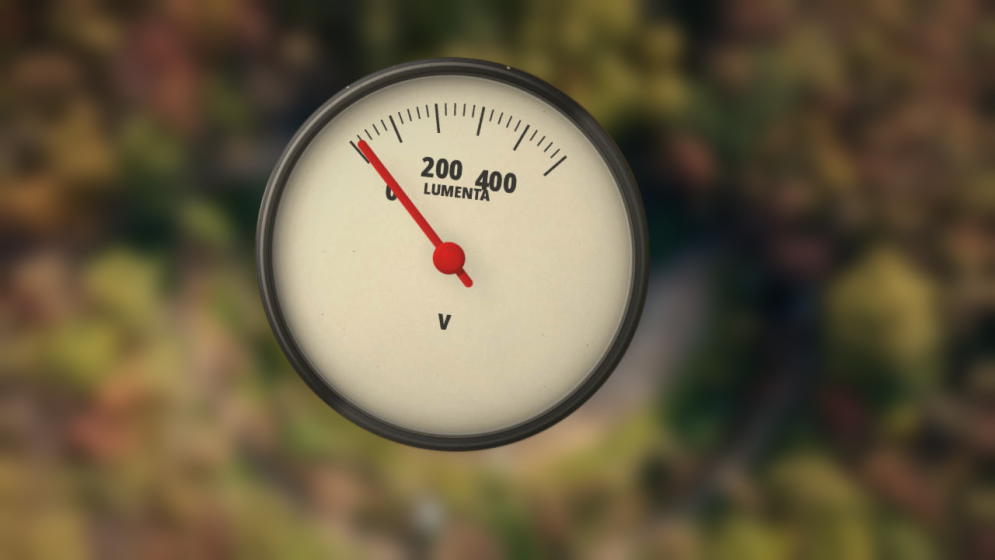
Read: 20 V
